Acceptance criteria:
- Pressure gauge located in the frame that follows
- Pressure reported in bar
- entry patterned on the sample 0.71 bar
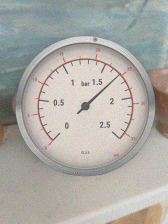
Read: 1.7 bar
